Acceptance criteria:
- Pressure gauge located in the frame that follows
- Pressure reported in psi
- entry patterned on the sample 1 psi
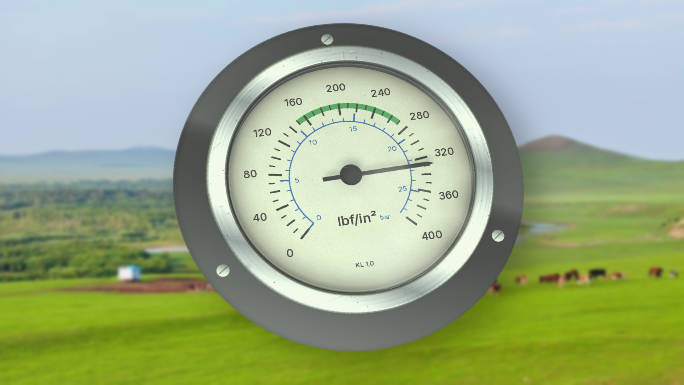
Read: 330 psi
